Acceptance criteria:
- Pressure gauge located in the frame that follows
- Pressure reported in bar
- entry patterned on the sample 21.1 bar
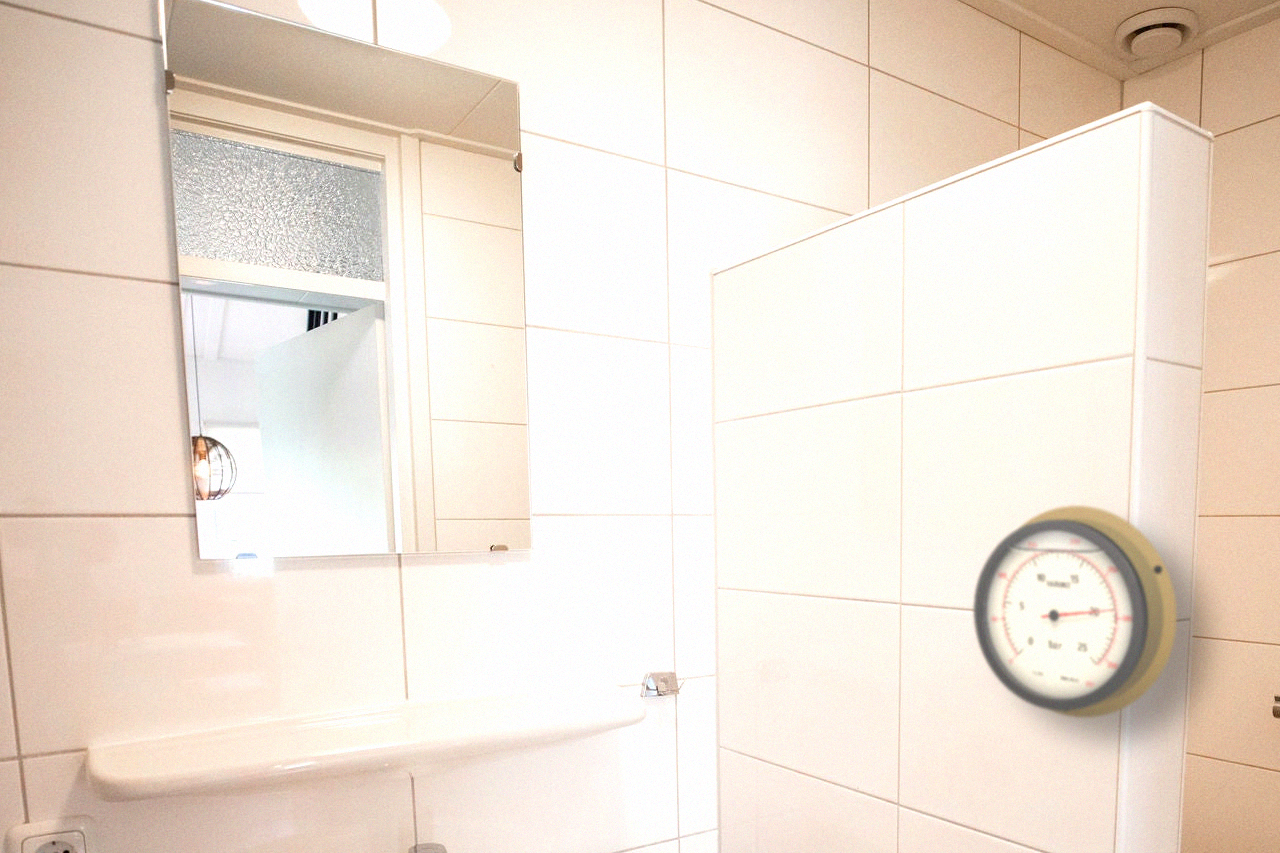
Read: 20 bar
